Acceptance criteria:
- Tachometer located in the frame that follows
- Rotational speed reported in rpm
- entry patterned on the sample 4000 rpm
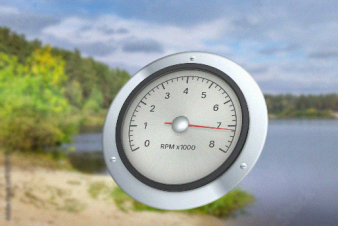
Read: 7200 rpm
